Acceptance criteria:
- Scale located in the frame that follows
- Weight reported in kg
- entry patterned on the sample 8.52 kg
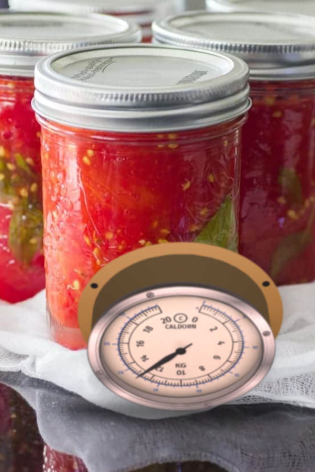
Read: 13 kg
